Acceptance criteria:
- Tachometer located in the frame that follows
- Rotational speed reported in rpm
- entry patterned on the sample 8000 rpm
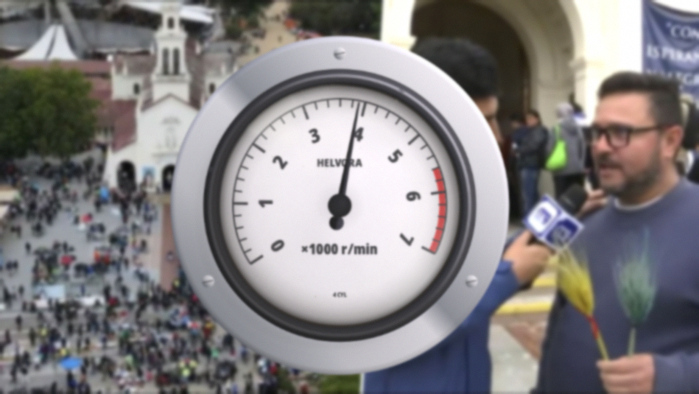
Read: 3900 rpm
